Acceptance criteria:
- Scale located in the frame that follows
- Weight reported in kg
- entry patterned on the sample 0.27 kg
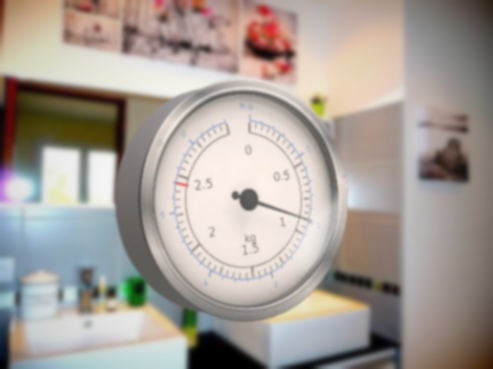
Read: 0.9 kg
